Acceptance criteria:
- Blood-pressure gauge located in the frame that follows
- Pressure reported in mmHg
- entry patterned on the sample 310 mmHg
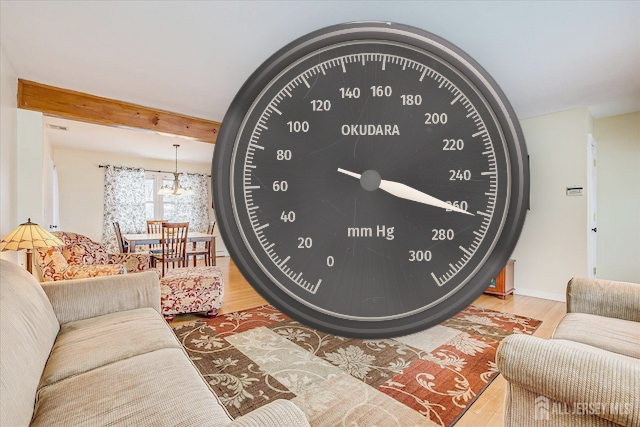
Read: 262 mmHg
